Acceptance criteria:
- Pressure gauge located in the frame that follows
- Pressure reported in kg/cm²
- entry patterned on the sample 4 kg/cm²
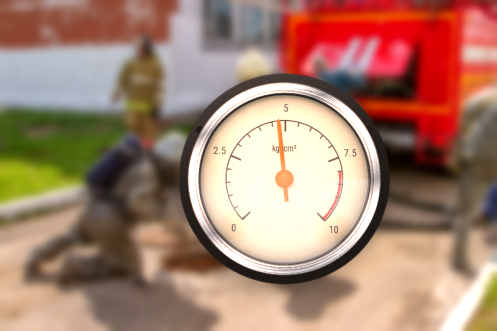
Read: 4.75 kg/cm²
